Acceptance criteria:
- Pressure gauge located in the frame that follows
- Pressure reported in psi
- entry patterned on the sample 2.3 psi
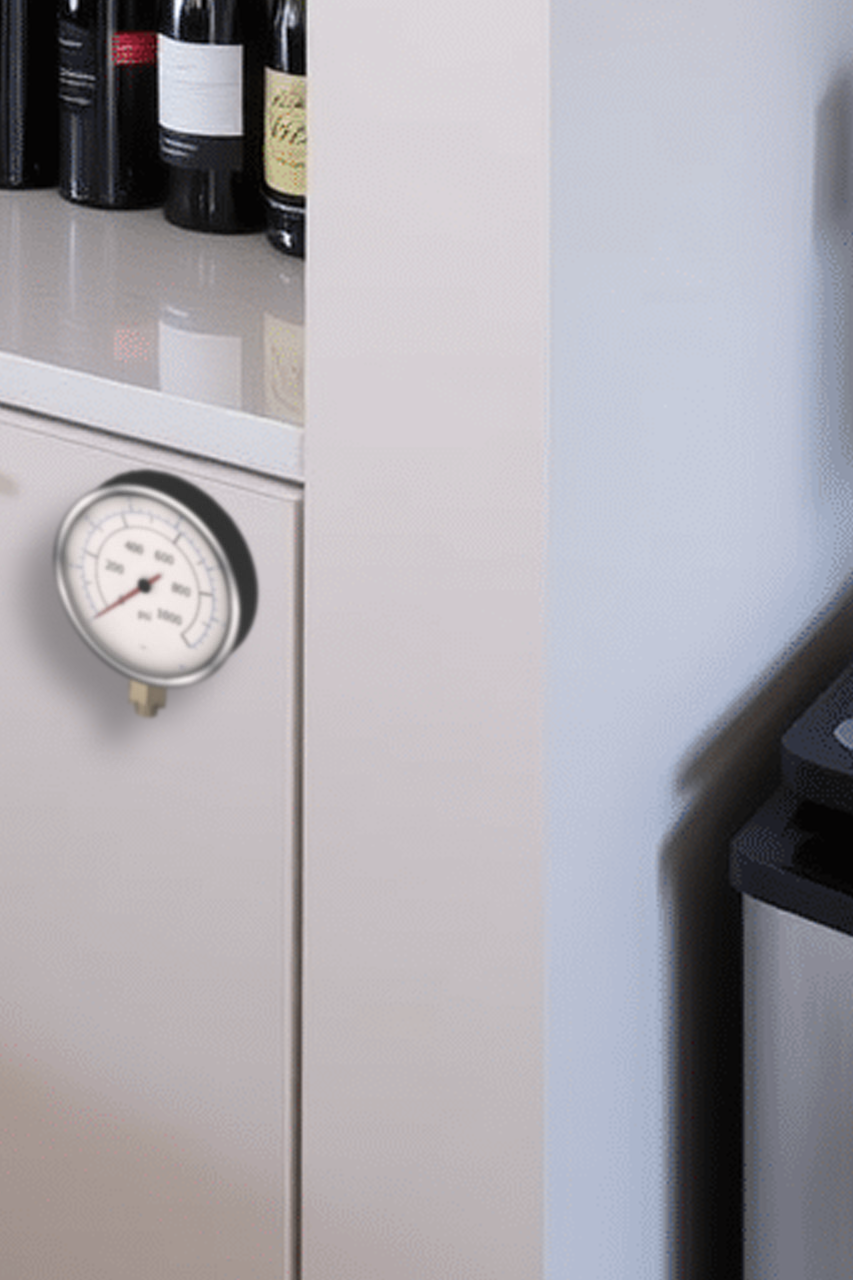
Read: 0 psi
